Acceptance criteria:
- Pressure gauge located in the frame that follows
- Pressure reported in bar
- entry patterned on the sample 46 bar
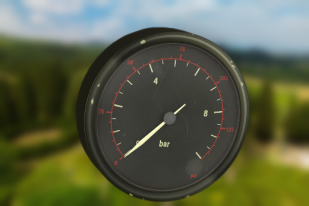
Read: 0 bar
